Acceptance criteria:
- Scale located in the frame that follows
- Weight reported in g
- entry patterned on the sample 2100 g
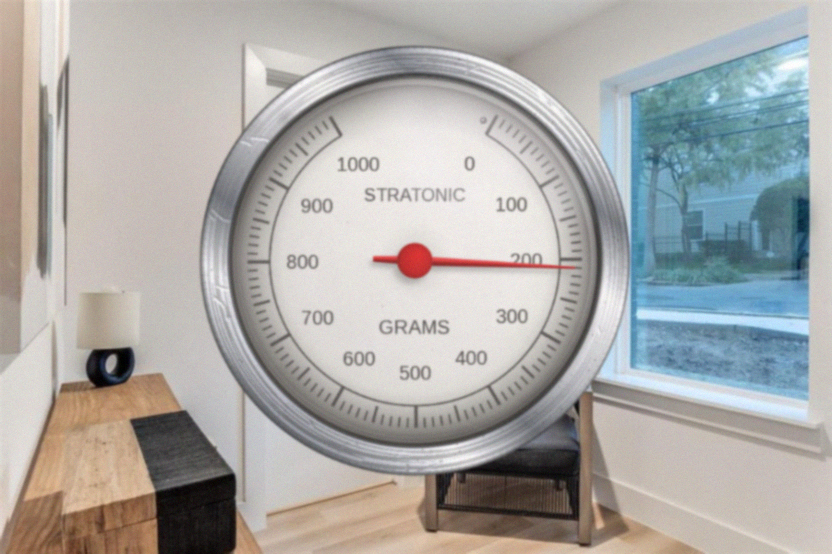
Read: 210 g
